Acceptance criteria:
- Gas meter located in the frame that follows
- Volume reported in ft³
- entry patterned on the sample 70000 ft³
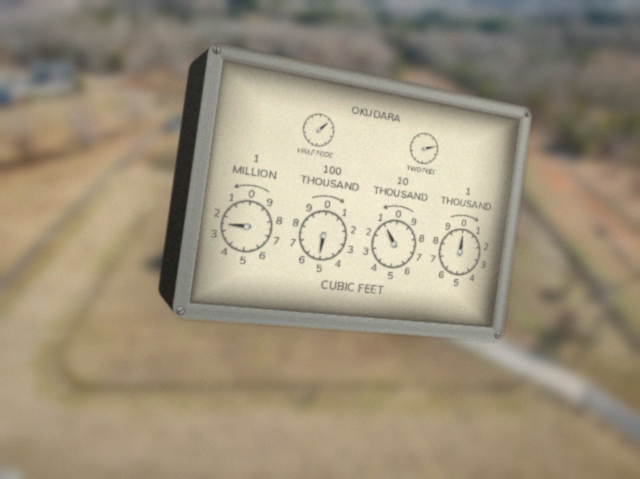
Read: 251000 ft³
